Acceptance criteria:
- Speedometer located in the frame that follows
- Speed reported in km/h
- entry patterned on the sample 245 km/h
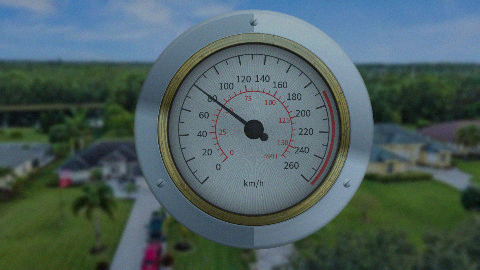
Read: 80 km/h
